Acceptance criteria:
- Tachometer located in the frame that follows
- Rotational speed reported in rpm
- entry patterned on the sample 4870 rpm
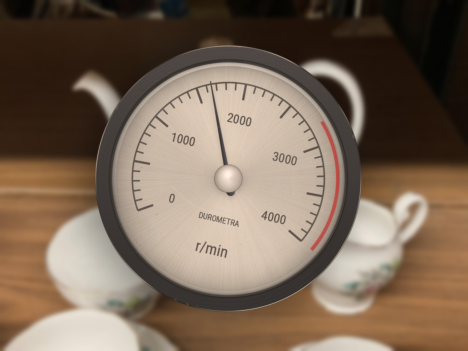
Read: 1650 rpm
